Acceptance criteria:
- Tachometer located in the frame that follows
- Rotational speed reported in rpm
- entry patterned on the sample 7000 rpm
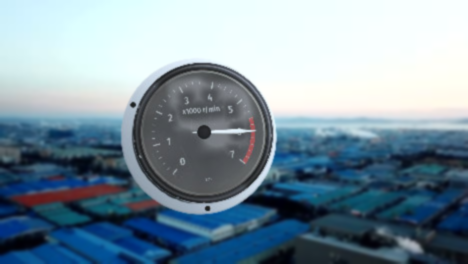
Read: 6000 rpm
